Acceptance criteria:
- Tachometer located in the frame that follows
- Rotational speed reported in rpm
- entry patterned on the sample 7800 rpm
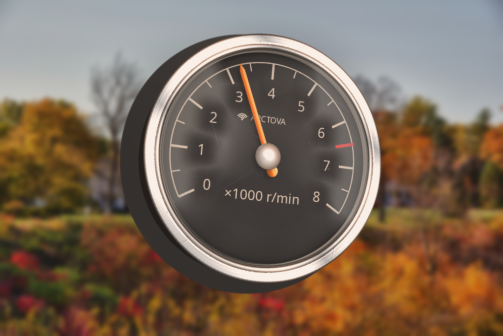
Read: 3250 rpm
